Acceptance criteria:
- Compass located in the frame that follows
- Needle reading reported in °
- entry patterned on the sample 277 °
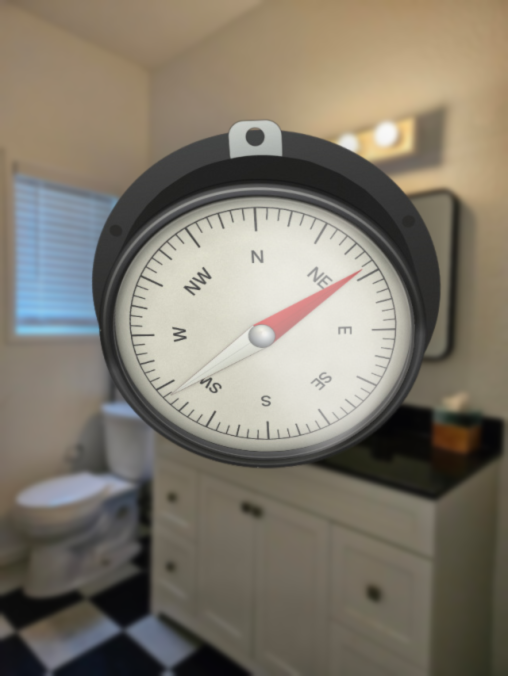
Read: 55 °
